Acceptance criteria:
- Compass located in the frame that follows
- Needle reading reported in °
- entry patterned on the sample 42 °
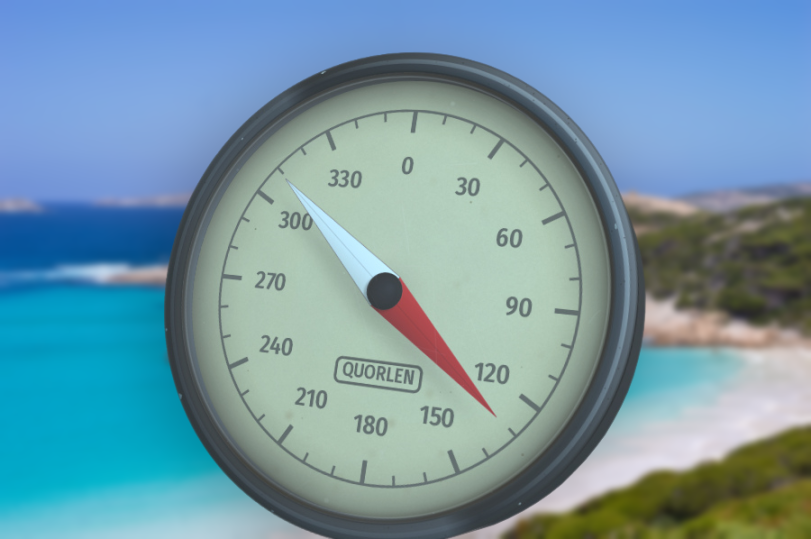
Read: 130 °
